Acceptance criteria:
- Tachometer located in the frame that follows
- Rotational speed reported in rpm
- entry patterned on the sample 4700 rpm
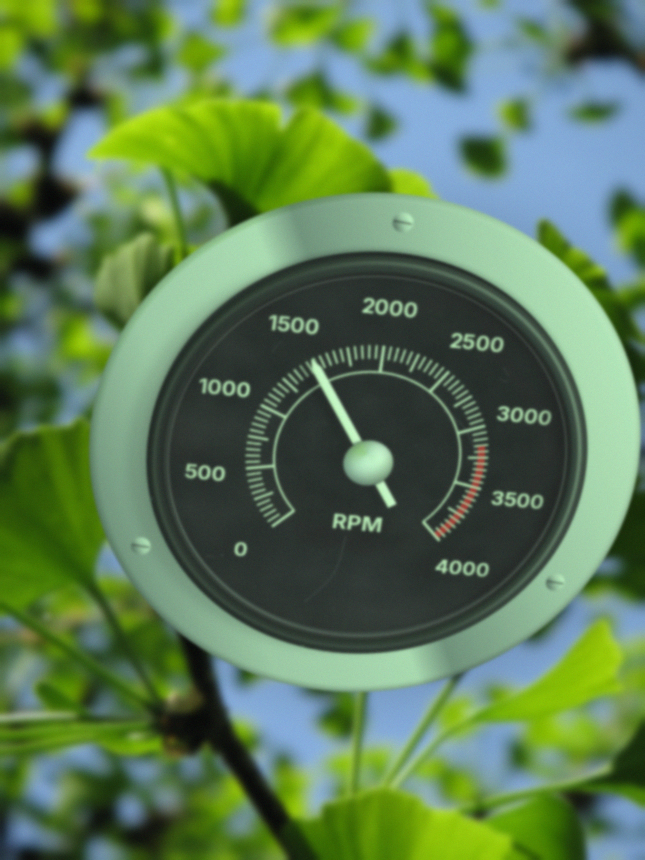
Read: 1500 rpm
